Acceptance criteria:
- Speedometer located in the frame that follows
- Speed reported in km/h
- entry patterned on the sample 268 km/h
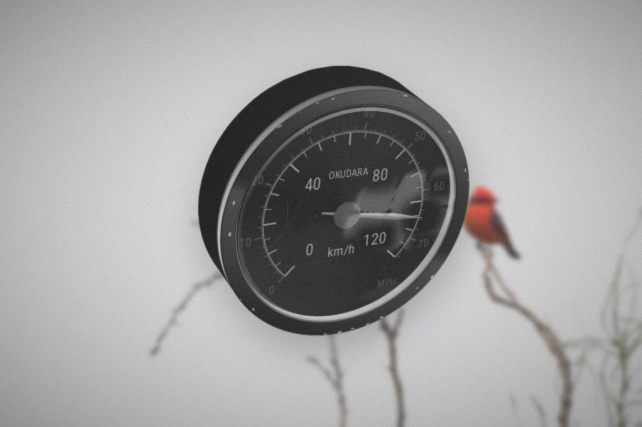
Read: 105 km/h
